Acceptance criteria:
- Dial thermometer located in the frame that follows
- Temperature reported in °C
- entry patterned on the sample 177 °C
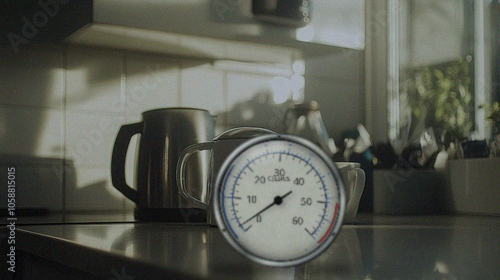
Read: 2 °C
